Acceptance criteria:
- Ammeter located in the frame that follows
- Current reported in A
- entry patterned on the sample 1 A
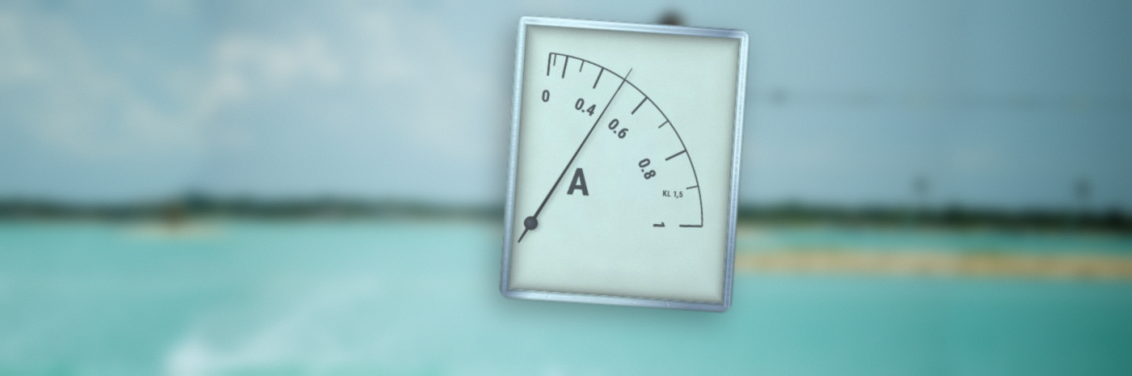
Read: 0.5 A
